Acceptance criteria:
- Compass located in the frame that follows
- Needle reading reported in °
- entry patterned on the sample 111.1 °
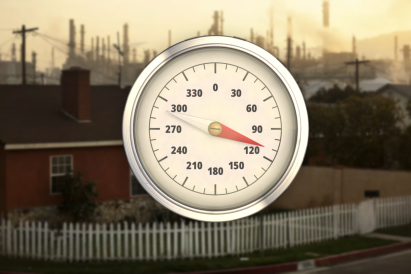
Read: 110 °
